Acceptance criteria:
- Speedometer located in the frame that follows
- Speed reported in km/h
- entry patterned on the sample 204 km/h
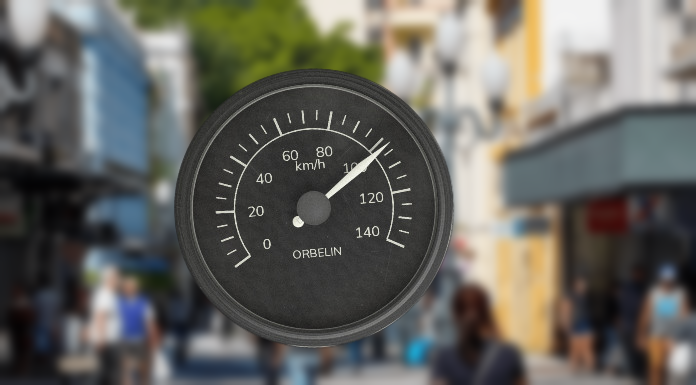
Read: 102.5 km/h
